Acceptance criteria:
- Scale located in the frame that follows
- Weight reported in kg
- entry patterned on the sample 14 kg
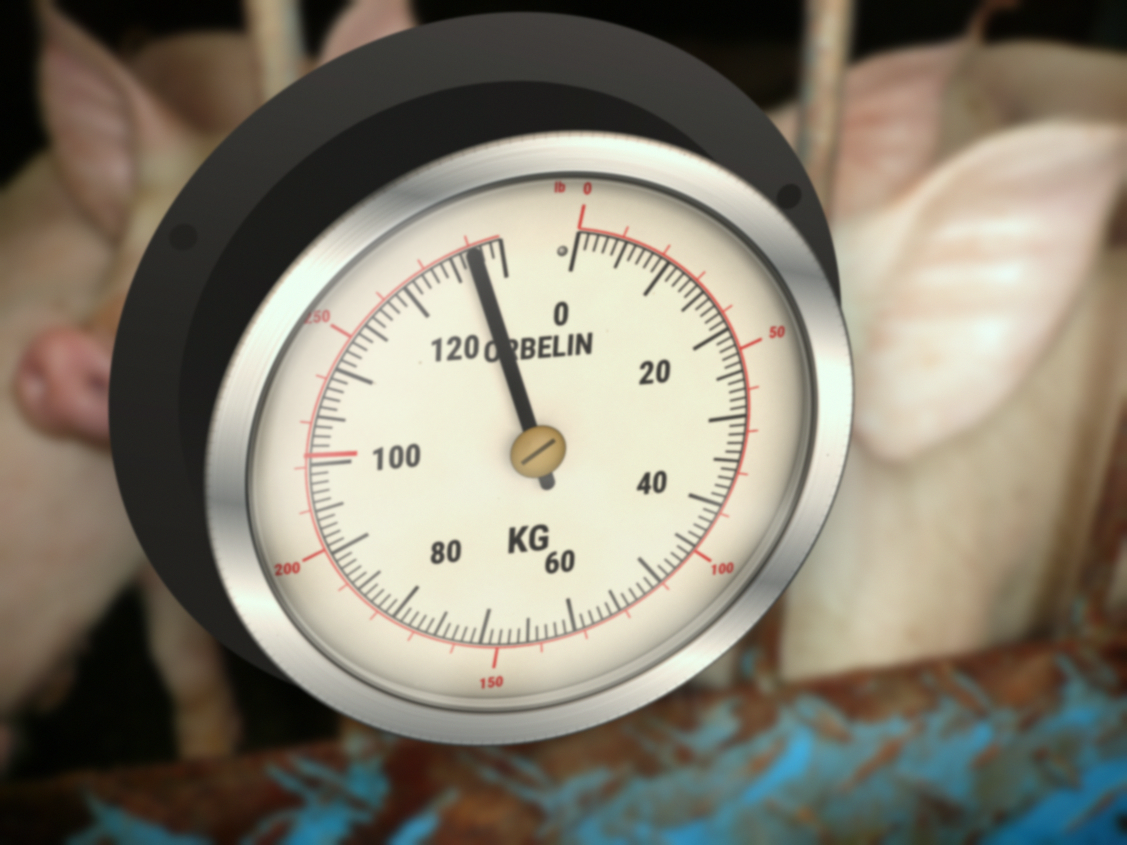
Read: 127 kg
